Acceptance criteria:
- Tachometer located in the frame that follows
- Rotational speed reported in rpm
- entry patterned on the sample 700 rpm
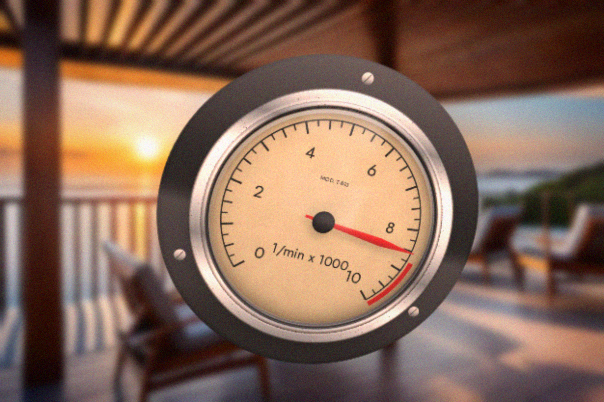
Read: 8500 rpm
